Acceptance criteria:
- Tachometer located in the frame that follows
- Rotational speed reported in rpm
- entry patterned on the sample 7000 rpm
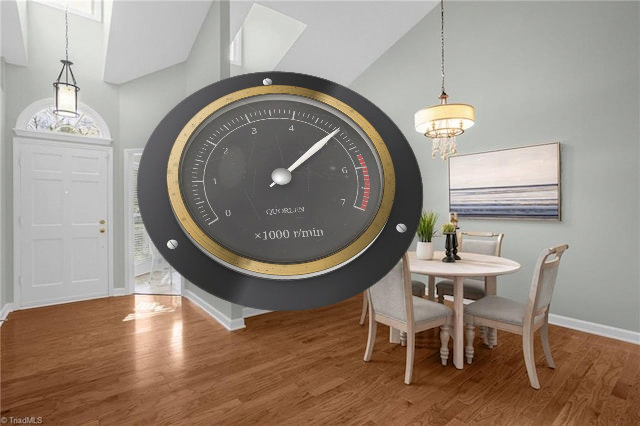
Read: 5000 rpm
